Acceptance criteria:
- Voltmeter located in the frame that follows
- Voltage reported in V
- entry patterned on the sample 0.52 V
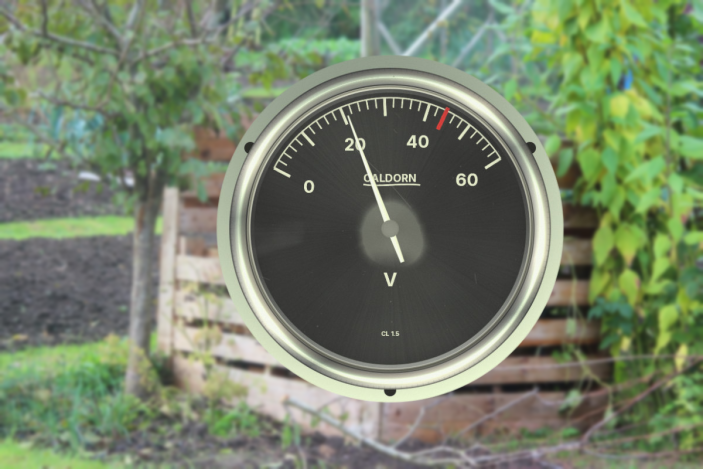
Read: 21 V
